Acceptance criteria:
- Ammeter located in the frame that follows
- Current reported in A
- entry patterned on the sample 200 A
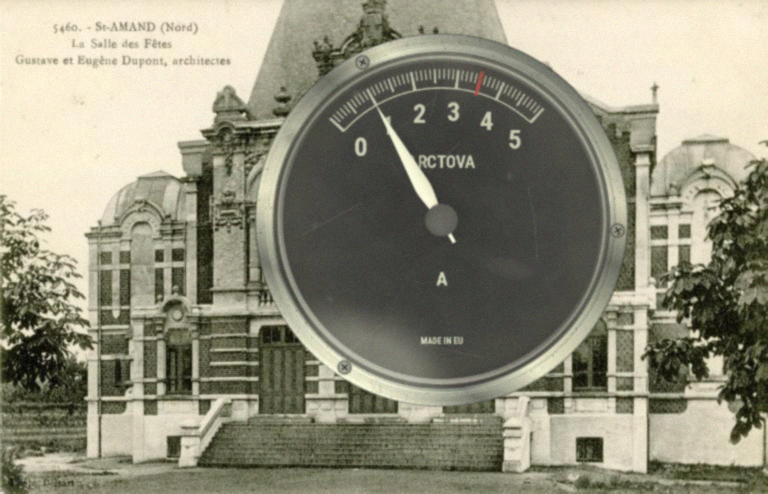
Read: 1 A
